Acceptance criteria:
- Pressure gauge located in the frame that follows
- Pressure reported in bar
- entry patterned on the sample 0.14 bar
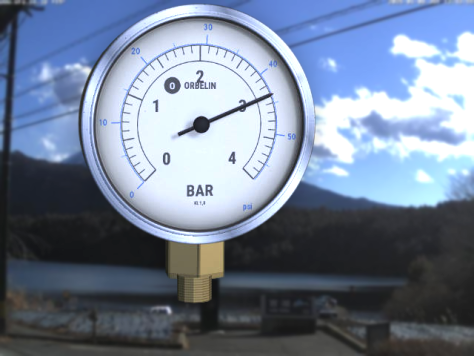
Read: 3 bar
